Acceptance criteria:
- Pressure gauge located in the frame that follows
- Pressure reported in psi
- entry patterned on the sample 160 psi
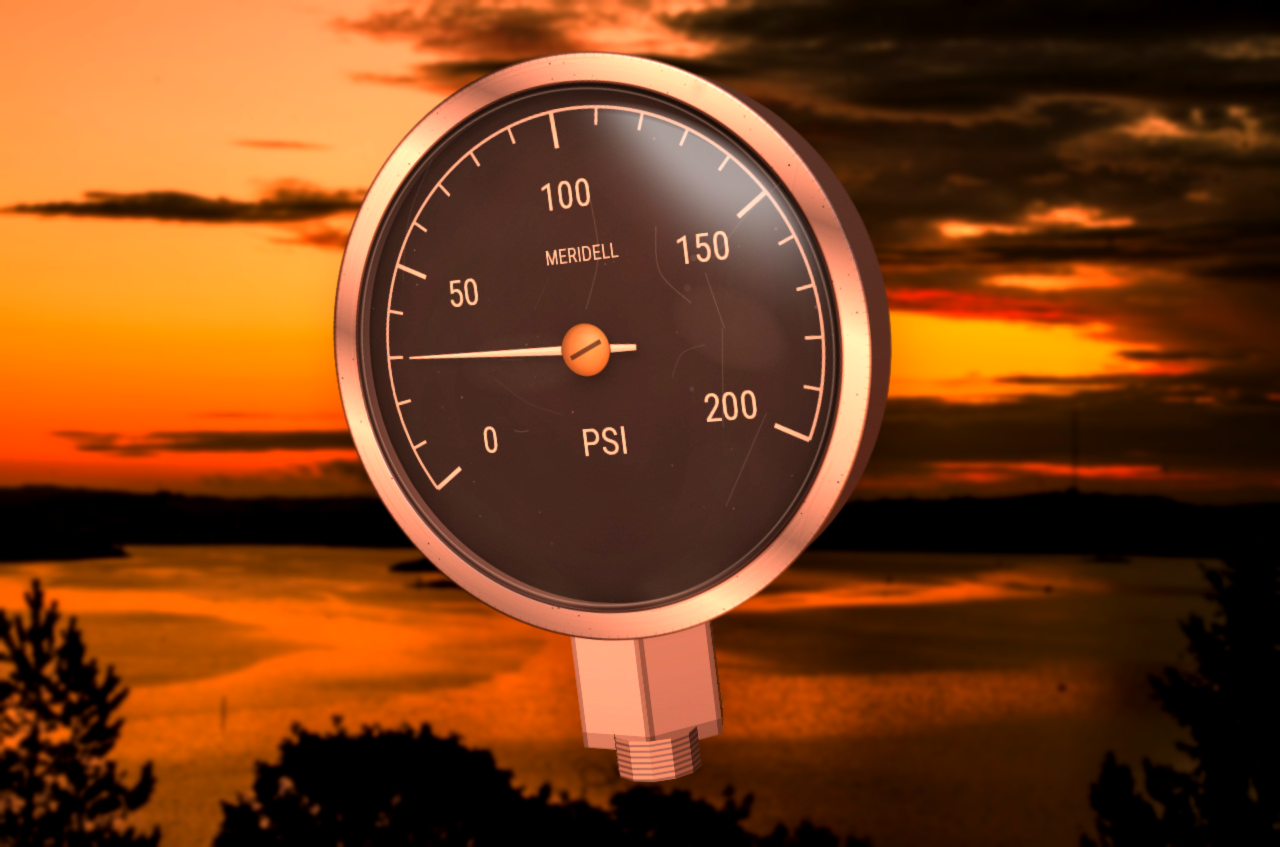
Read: 30 psi
